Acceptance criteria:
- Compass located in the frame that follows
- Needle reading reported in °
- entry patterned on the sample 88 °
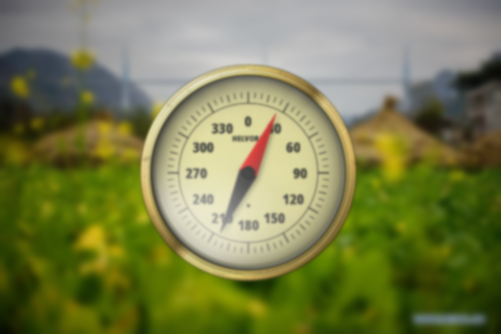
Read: 25 °
